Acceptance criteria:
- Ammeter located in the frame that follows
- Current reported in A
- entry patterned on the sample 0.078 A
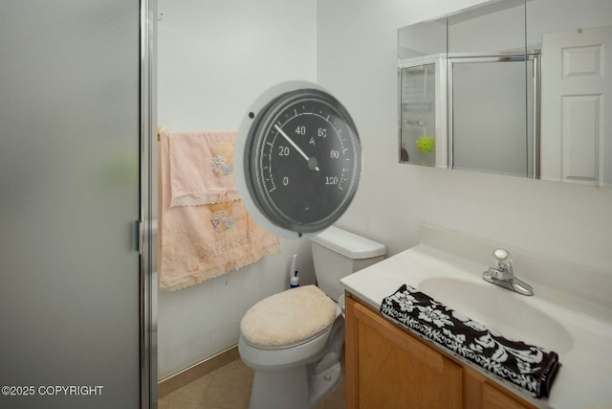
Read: 27.5 A
